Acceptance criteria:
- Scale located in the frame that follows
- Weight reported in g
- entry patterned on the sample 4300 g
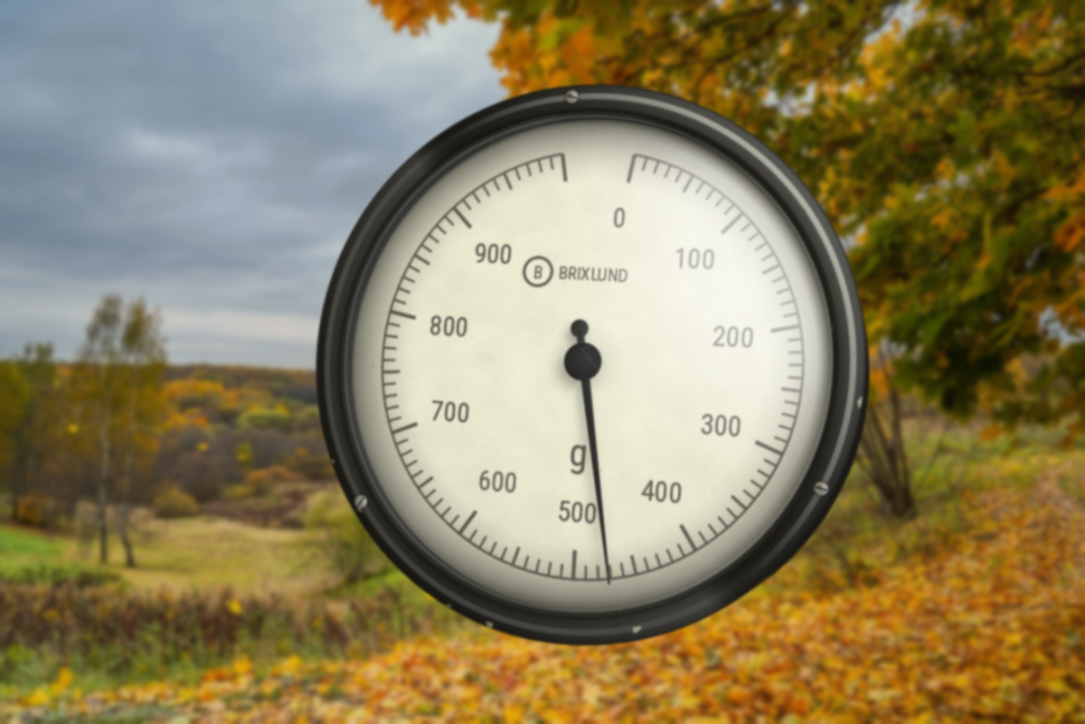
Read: 470 g
